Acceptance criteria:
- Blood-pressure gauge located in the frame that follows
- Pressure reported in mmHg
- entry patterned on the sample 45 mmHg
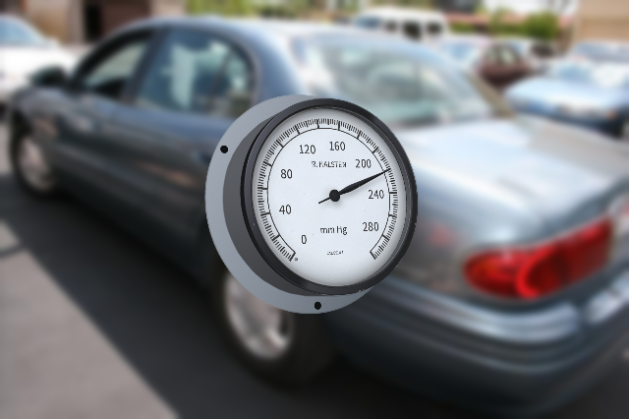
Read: 220 mmHg
